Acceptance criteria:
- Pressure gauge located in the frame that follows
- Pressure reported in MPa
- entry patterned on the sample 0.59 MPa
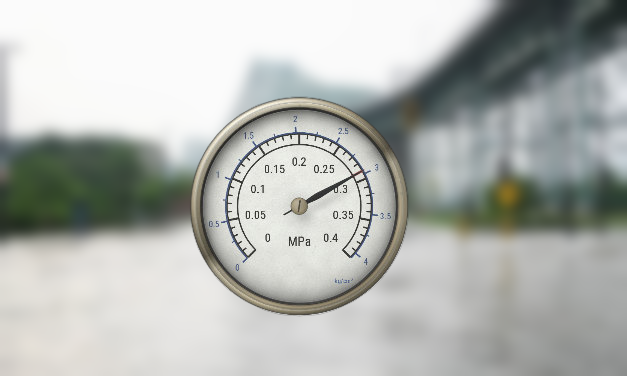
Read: 0.29 MPa
